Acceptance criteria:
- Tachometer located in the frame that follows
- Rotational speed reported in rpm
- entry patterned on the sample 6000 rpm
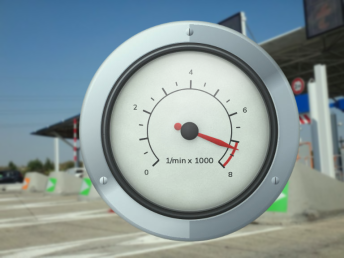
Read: 7250 rpm
